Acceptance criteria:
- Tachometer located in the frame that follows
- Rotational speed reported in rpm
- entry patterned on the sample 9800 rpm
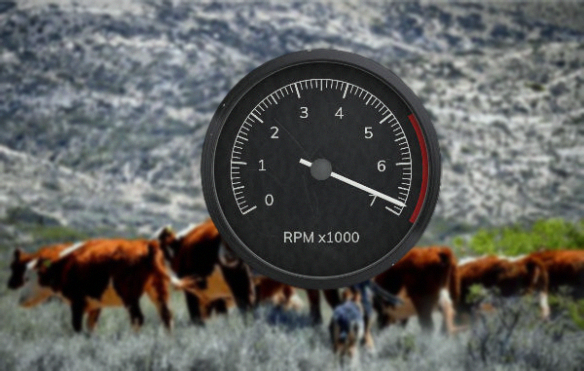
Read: 6800 rpm
